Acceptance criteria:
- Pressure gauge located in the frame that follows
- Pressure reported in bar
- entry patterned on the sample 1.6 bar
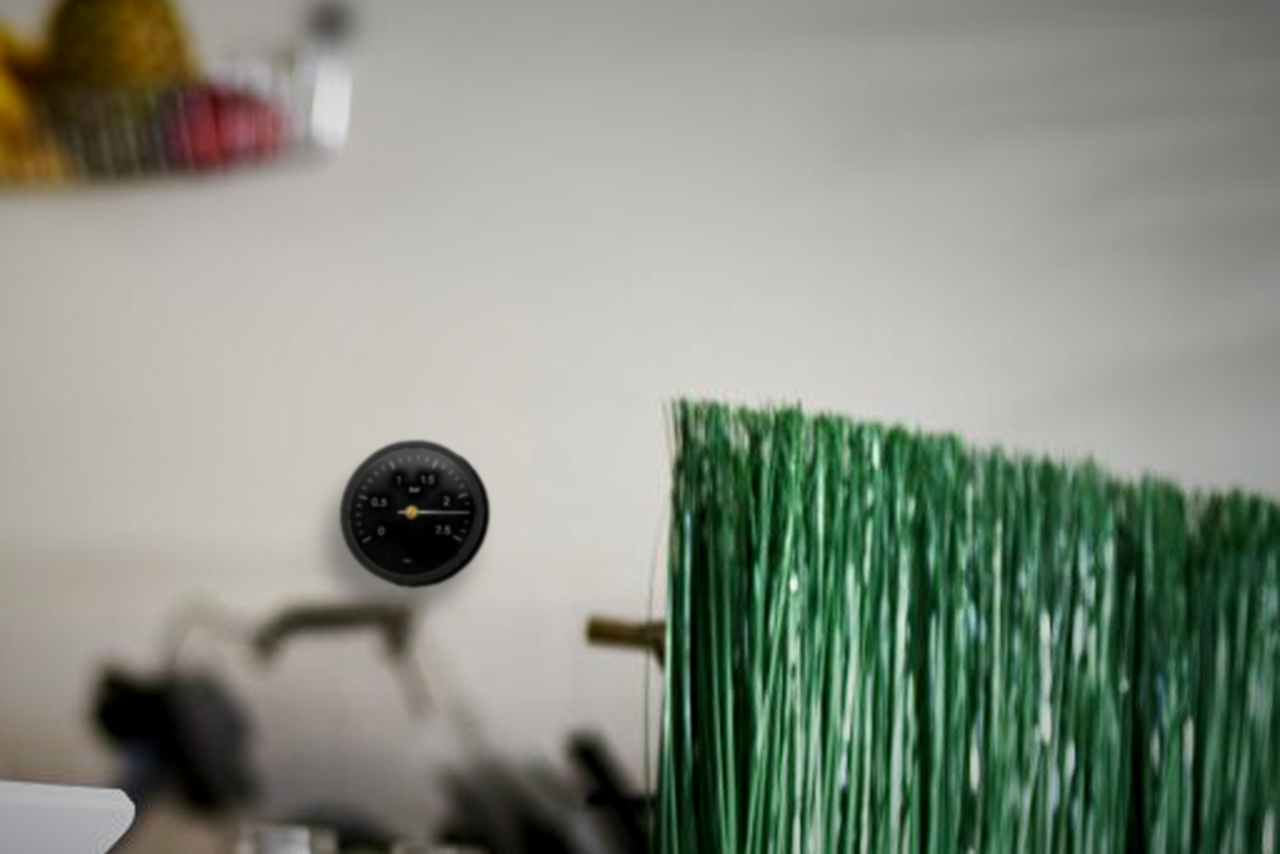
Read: 2.2 bar
